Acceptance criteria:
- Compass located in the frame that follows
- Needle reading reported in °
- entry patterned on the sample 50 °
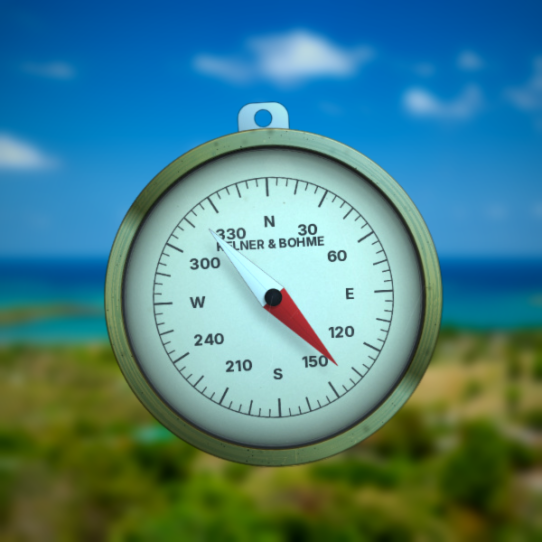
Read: 140 °
